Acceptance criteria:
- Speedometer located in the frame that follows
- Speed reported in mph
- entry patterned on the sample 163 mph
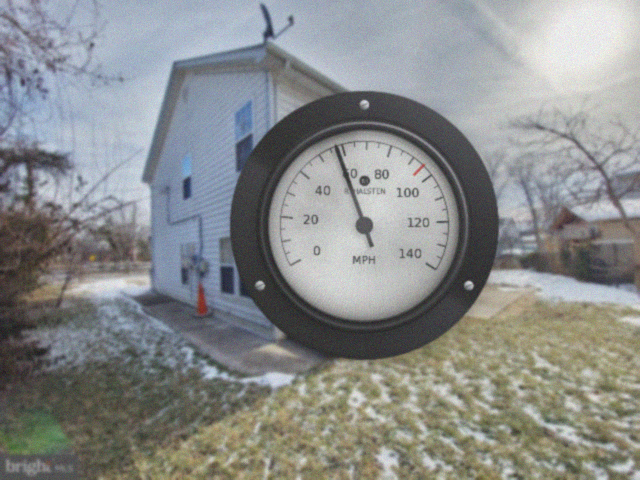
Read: 57.5 mph
